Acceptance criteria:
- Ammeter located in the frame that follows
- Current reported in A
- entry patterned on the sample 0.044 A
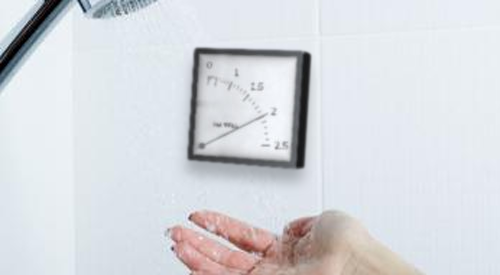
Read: 2 A
